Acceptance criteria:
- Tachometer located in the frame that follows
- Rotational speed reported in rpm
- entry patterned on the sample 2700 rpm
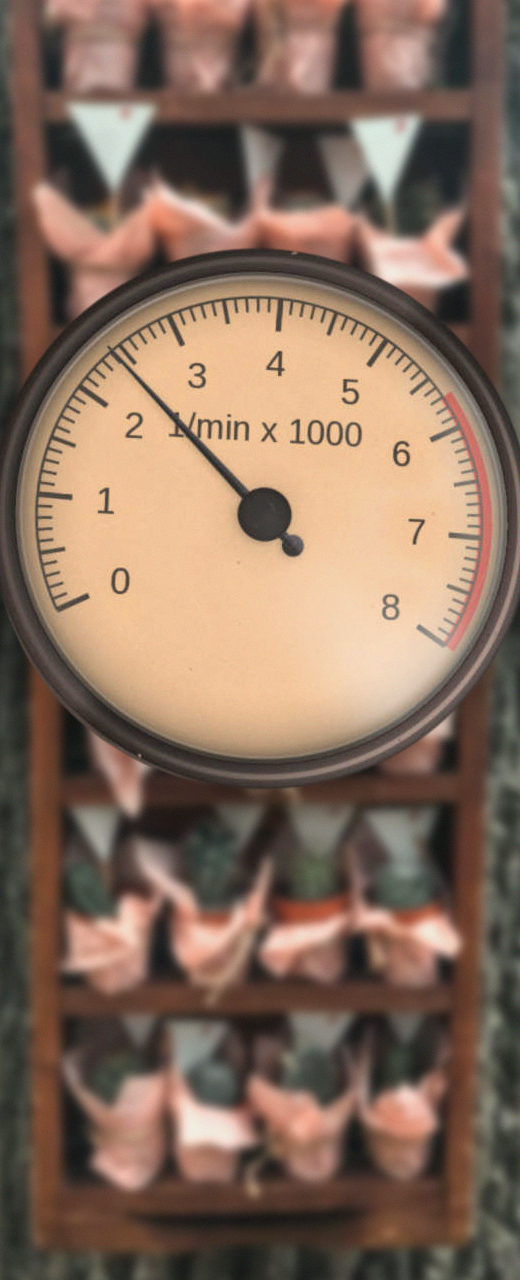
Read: 2400 rpm
